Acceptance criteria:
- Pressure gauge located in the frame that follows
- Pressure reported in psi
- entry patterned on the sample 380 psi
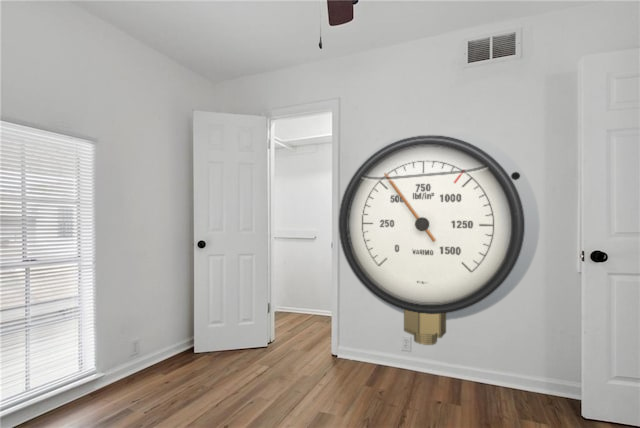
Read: 550 psi
